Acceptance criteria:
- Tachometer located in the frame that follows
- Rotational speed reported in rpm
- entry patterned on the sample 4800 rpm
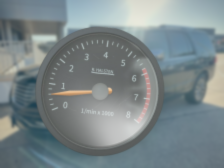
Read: 600 rpm
